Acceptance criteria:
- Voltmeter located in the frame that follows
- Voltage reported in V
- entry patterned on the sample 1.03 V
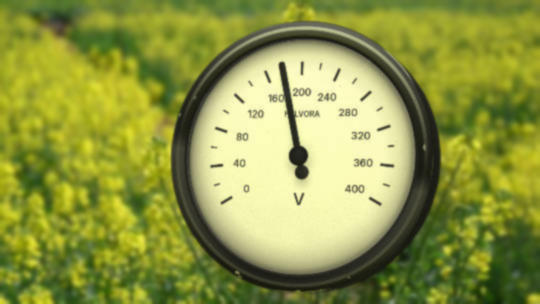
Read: 180 V
